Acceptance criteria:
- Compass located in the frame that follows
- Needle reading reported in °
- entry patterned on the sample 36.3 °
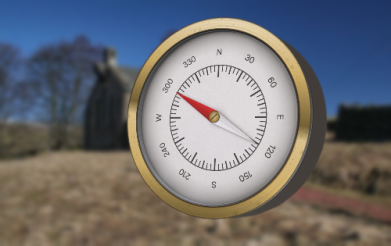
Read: 300 °
